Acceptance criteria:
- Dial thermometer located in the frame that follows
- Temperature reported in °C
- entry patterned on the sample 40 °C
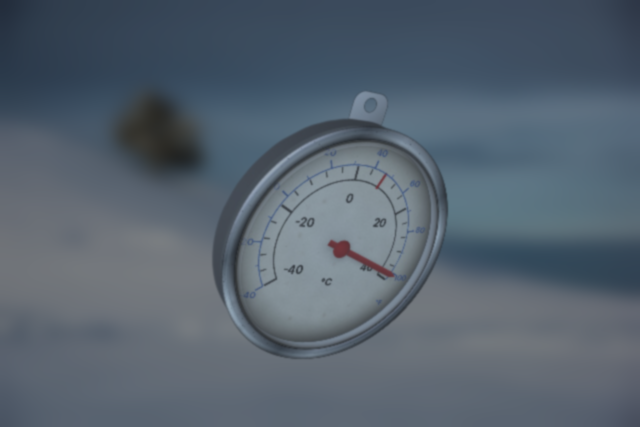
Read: 38 °C
